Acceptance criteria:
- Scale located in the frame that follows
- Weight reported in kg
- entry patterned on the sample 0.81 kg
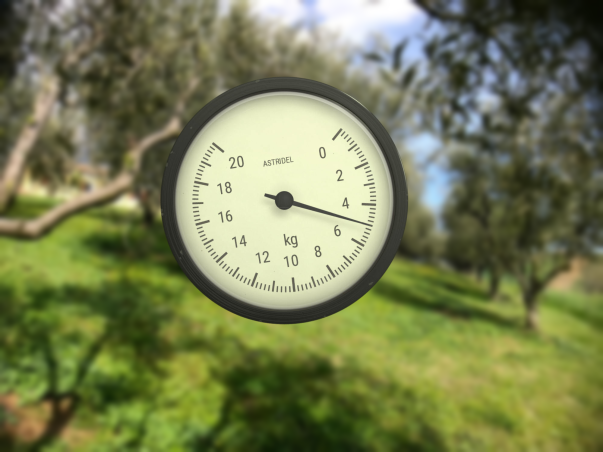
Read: 5 kg
